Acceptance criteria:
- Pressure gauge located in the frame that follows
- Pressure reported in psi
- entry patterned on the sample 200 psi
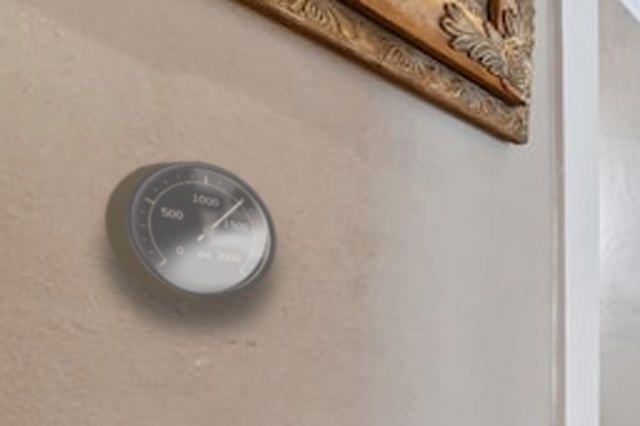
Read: 1300 psi
